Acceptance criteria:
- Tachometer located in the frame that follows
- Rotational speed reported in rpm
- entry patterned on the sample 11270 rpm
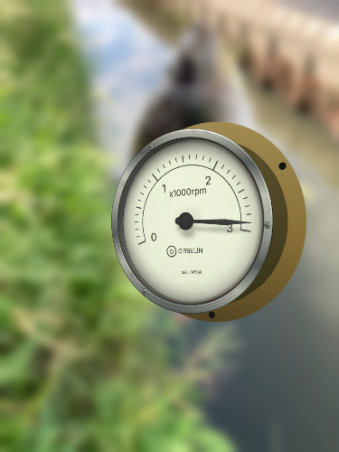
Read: 2900 rpm
